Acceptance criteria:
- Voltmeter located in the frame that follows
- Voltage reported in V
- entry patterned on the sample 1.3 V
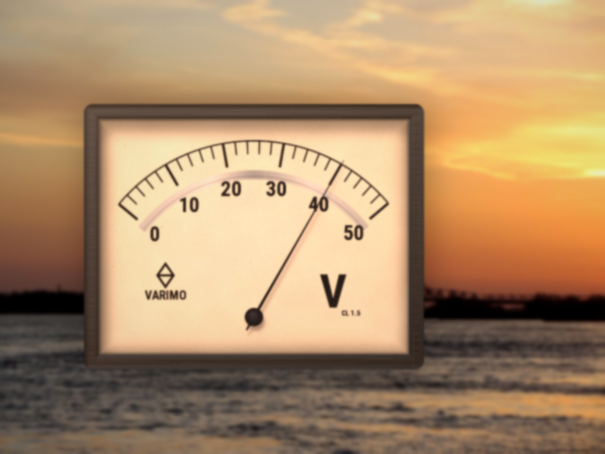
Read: 40 V
